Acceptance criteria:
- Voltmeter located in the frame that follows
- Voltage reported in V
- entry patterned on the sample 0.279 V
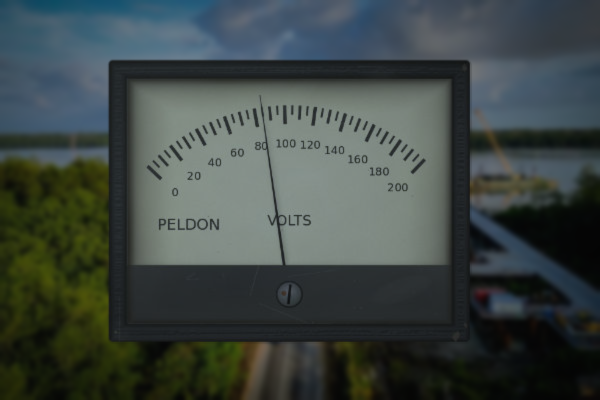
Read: 85 V
